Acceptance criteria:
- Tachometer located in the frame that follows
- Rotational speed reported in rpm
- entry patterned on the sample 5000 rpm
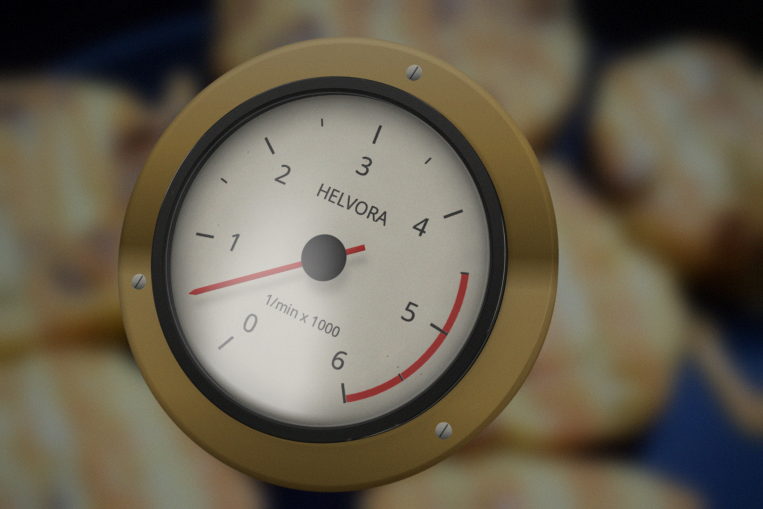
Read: 500 rpm
